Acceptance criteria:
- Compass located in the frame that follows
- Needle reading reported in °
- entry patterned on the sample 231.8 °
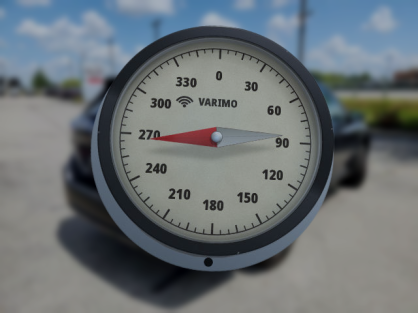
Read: 265 °
